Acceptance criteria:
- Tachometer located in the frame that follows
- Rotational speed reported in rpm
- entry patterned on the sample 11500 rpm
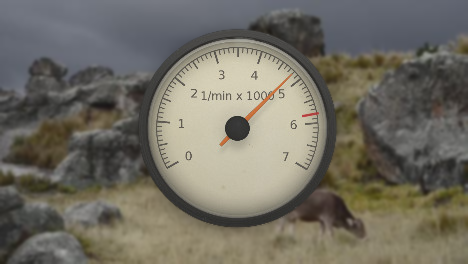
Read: 4800 rpm
